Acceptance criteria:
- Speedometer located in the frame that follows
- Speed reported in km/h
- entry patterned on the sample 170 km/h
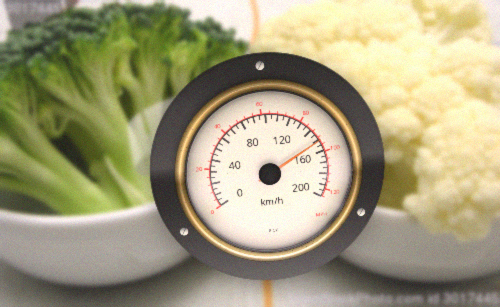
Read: 150 km/h
